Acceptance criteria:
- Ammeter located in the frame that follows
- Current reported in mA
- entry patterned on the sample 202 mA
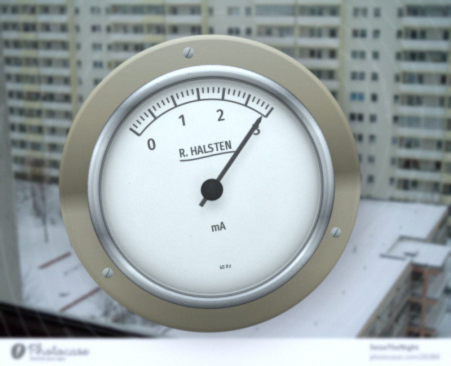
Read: 2.9 mA
